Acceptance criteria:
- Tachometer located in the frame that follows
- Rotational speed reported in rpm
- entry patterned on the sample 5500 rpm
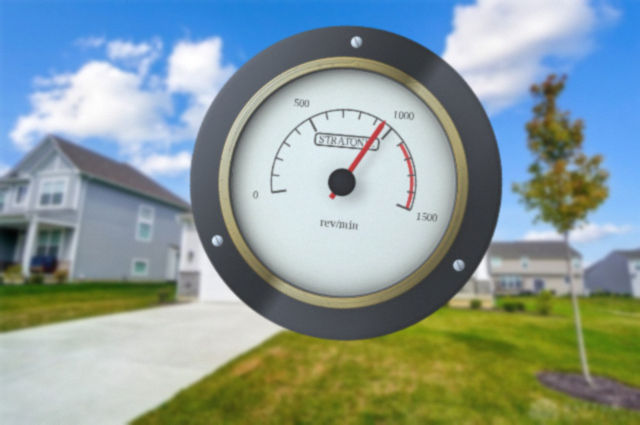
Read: 950 rpm
